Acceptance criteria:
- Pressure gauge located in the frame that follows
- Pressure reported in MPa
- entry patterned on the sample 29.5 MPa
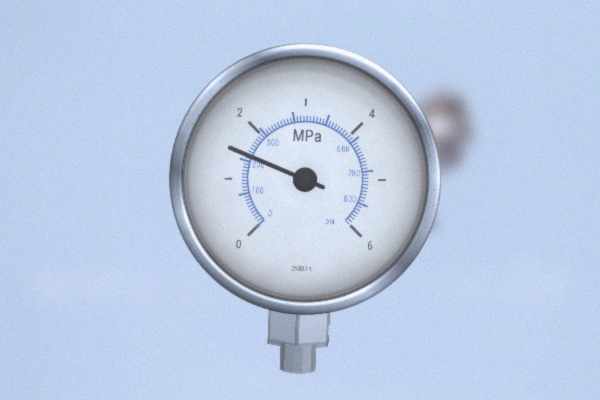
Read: 1.5 MPa
